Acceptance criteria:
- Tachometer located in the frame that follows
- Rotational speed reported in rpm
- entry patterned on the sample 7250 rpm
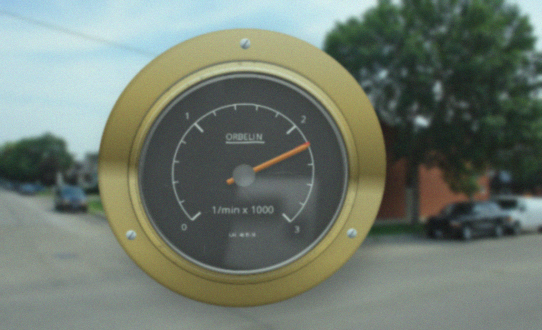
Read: 2200 rpm
